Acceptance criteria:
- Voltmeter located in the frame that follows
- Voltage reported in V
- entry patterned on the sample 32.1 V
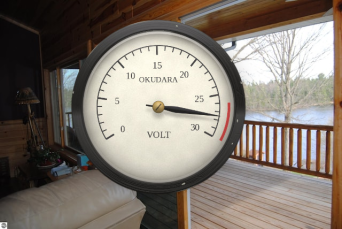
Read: 27.5 V
